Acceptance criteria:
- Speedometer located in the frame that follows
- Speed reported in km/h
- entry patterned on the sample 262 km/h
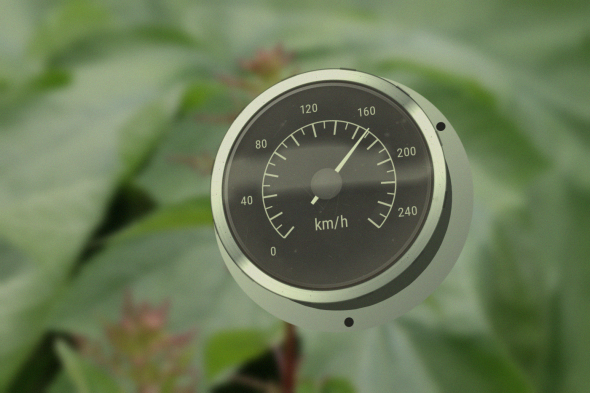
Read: 170 km/h
